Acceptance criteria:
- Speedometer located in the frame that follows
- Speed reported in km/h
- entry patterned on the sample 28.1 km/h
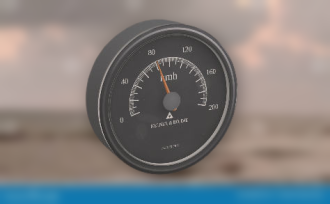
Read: 80 km/h
